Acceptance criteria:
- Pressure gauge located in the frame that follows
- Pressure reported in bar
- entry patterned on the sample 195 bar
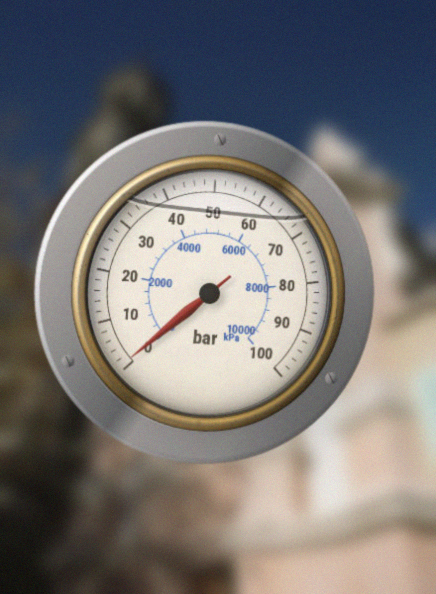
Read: 1 bar
